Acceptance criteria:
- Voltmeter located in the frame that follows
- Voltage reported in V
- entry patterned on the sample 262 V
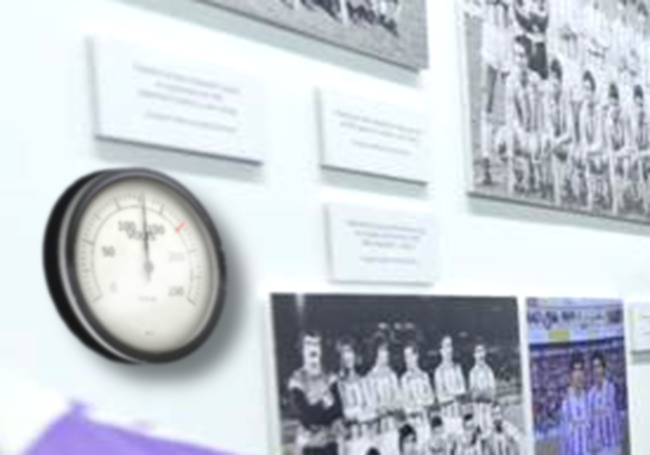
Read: 125 V
